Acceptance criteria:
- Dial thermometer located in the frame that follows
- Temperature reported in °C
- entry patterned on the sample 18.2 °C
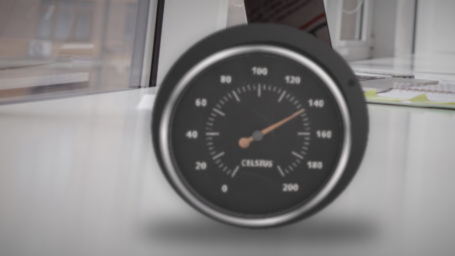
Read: 140 °C
